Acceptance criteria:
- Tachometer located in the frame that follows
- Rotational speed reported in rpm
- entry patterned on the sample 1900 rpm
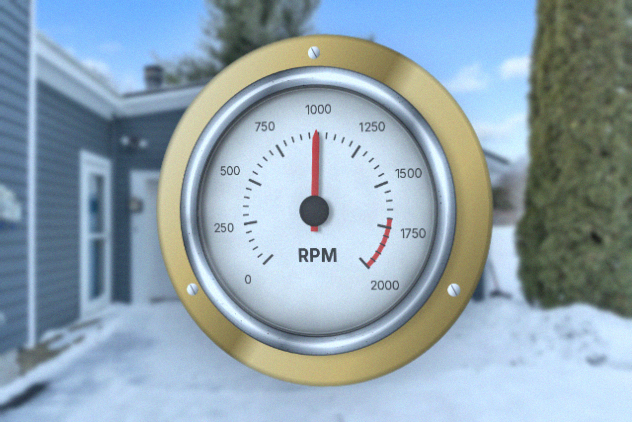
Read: 1000 rpm
